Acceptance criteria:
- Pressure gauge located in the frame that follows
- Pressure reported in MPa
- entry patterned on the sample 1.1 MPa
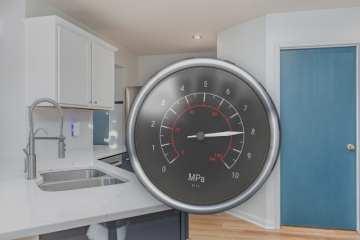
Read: 8 MPa
